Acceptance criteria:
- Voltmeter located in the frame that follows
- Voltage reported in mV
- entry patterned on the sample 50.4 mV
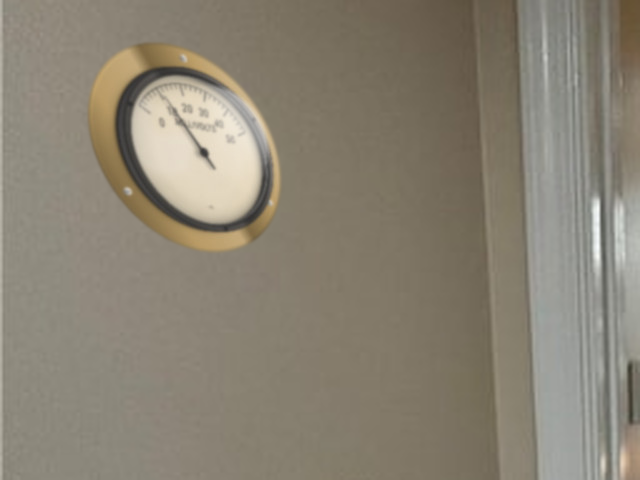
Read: 10 mV
